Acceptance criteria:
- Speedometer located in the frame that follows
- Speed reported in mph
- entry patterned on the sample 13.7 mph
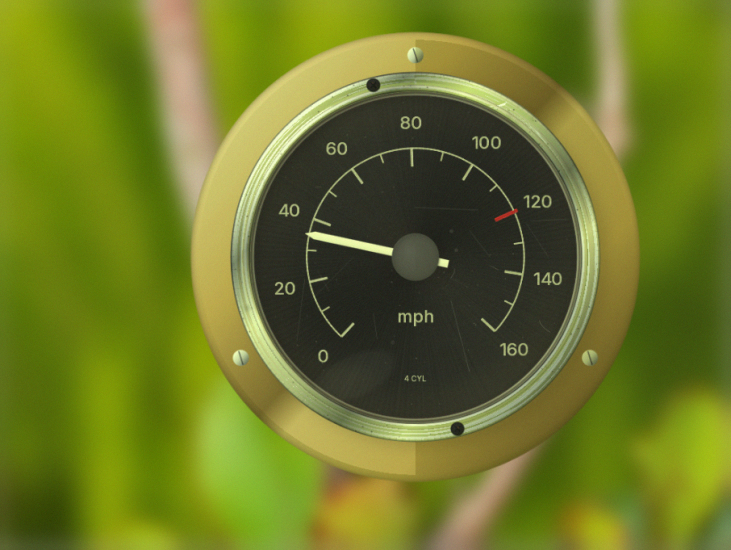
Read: 35 mph
